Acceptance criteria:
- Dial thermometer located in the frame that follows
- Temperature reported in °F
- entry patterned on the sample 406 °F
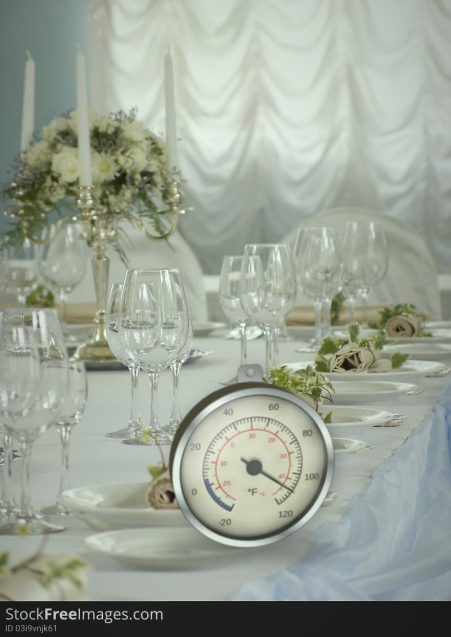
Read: 110 °F
